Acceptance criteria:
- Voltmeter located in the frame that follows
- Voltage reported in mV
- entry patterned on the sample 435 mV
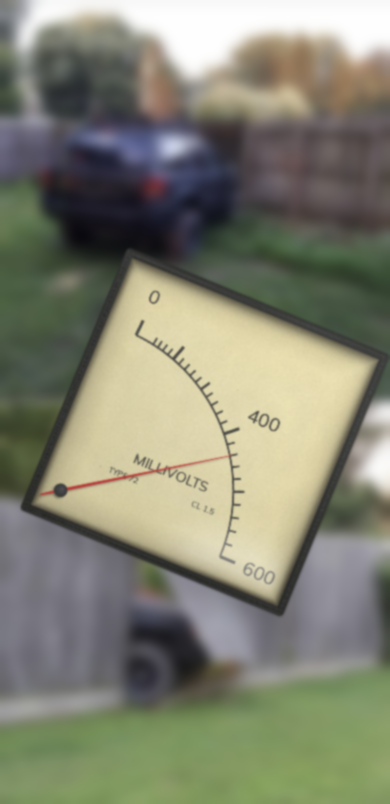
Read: 440 mV
